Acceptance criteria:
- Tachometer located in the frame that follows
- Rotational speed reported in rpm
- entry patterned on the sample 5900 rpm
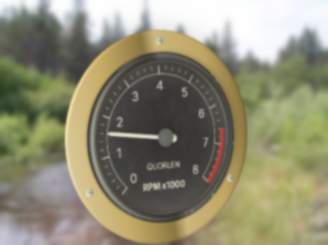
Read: 1600 rpm
